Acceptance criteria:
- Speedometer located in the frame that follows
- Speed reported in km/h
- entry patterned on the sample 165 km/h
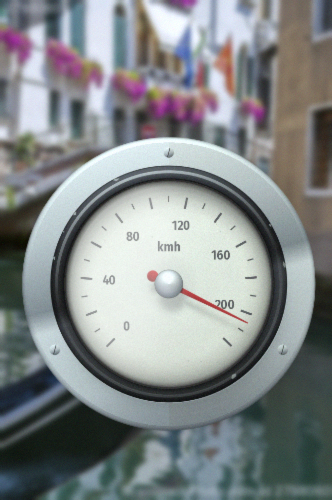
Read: 205 km/h
